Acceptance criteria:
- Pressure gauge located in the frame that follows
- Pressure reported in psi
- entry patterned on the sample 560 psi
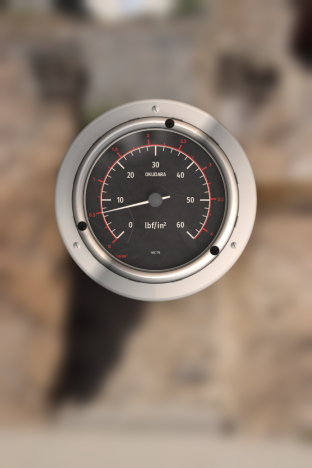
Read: 7 psi
